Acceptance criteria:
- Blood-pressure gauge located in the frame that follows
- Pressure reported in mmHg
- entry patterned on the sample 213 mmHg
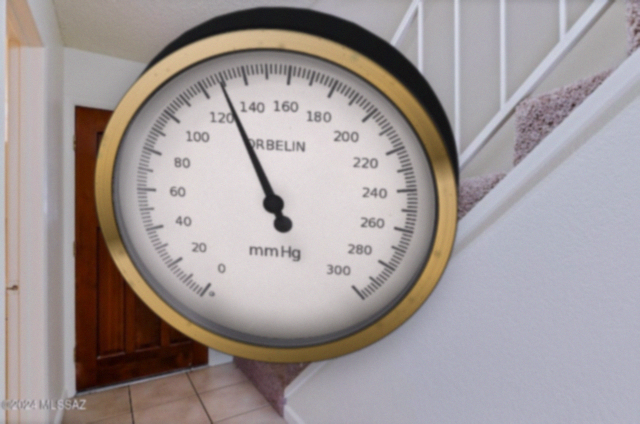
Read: 130 mmHg
